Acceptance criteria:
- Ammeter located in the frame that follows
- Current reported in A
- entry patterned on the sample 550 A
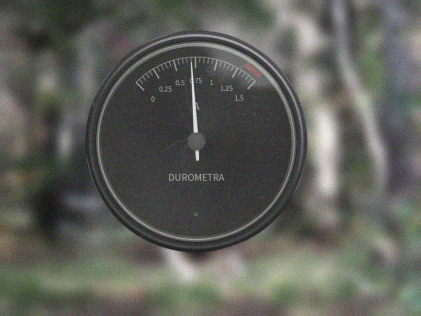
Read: 0.7 A
